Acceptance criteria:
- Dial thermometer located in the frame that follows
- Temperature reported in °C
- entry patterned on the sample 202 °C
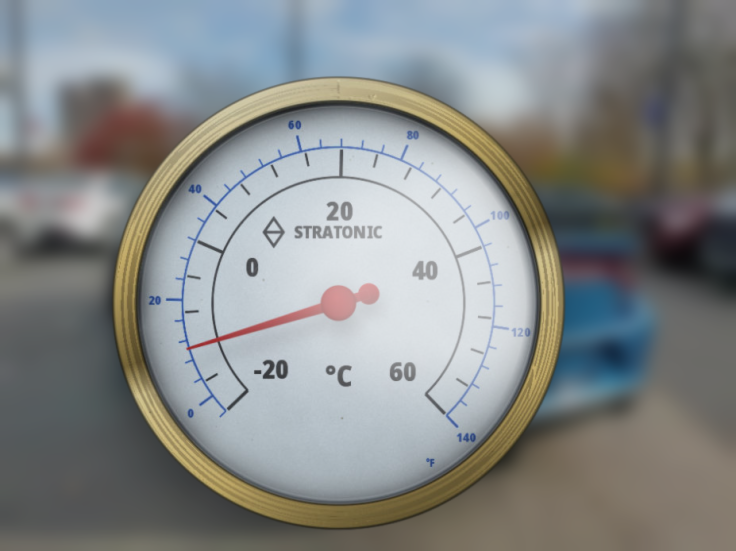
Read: -12 °C
